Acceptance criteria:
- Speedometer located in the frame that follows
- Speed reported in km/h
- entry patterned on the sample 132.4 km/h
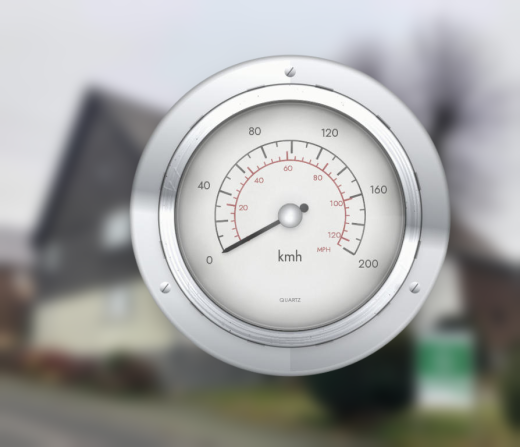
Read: 0 km/h
